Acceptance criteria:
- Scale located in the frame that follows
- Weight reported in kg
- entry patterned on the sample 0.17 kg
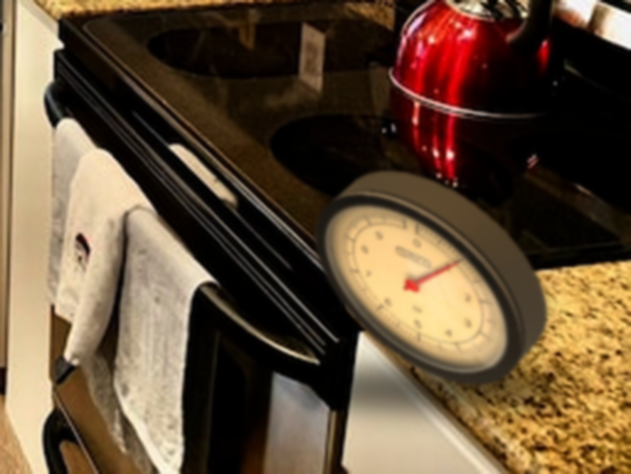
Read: 1 kg
